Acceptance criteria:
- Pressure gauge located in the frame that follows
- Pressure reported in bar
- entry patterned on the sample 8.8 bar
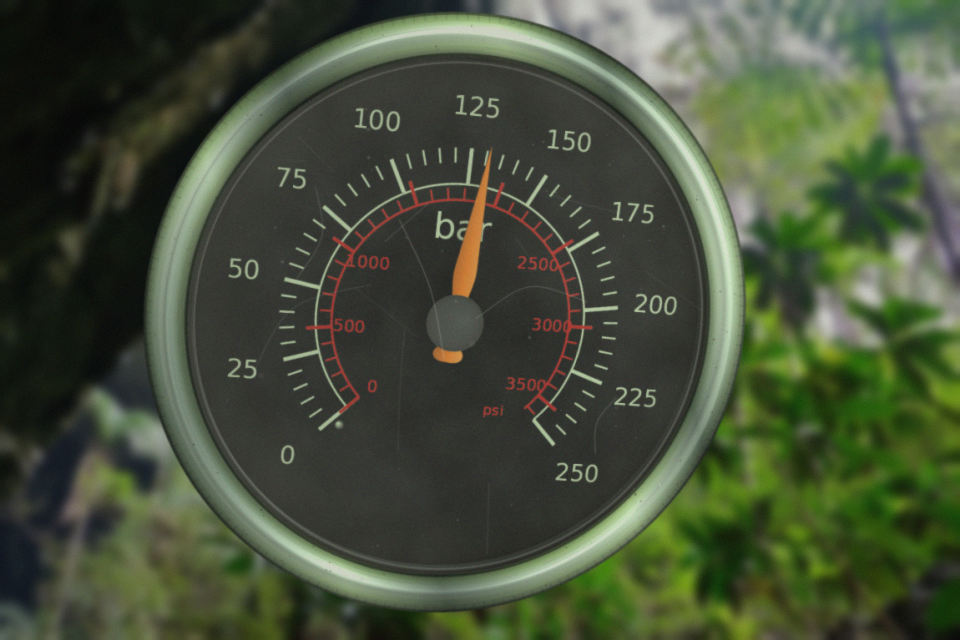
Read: 130 bar
